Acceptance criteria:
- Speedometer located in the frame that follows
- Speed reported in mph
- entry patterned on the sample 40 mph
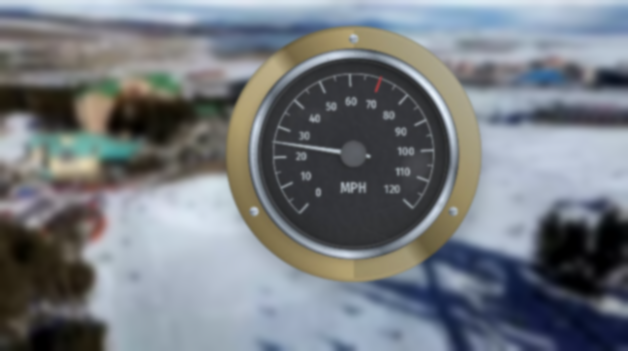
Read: 25 mph
